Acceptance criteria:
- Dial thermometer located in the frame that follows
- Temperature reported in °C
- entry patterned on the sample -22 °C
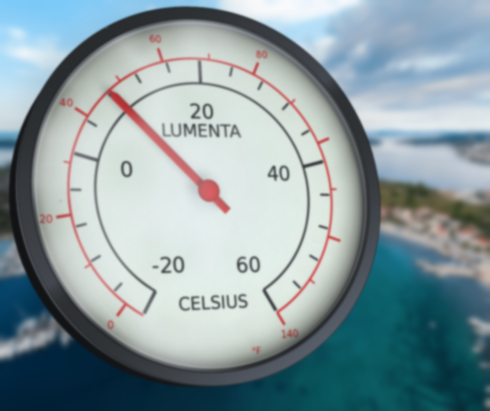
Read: 8 °C
